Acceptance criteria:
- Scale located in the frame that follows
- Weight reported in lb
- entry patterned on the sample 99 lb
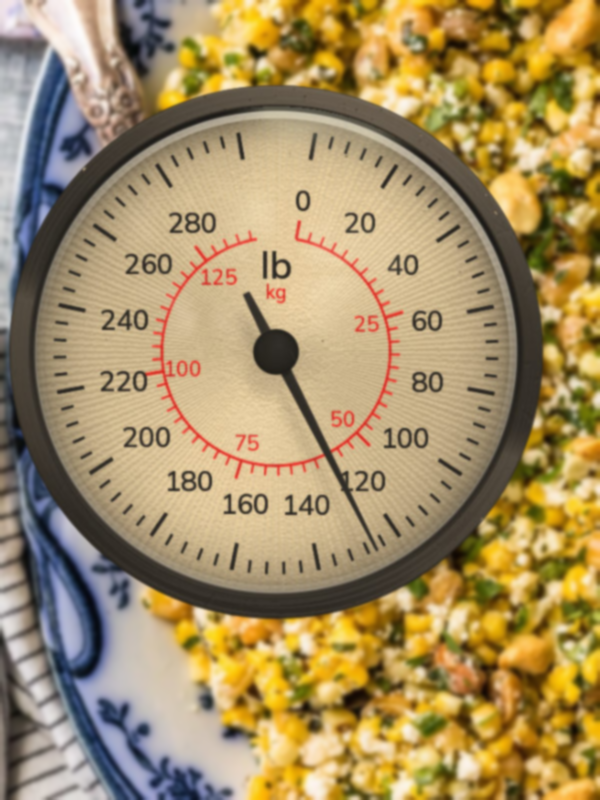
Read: 126 lb
